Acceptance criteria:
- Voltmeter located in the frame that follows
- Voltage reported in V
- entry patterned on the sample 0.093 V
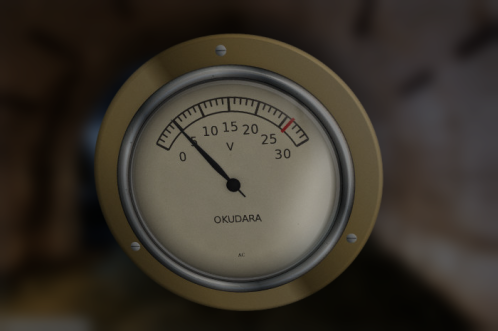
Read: 5 V
